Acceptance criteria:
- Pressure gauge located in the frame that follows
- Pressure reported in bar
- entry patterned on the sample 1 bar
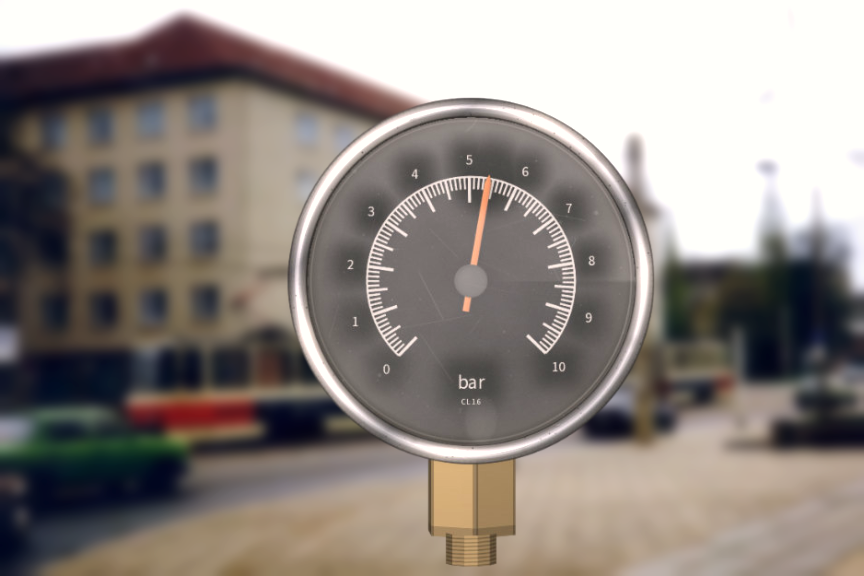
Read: 5.4 bar
